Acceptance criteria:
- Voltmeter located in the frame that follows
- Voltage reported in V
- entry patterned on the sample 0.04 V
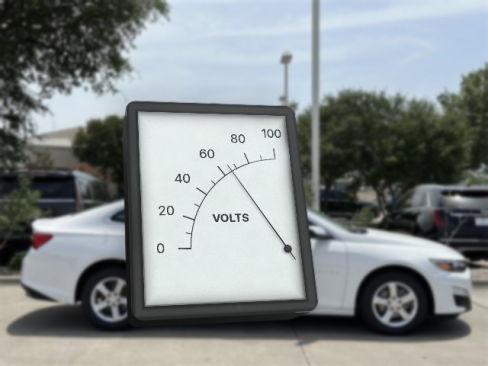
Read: 65 V
